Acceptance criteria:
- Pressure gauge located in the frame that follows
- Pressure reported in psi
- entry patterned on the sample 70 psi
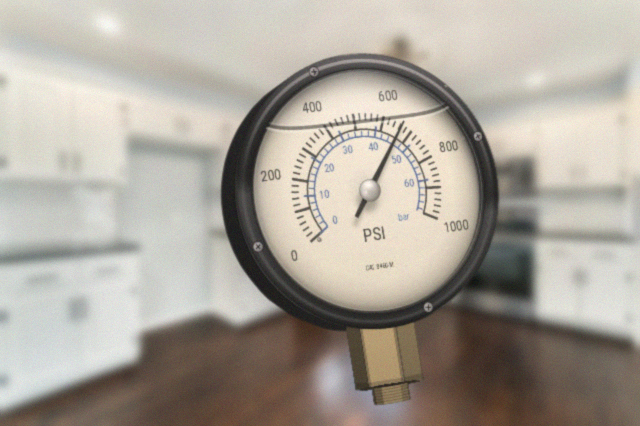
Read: 660 psi
